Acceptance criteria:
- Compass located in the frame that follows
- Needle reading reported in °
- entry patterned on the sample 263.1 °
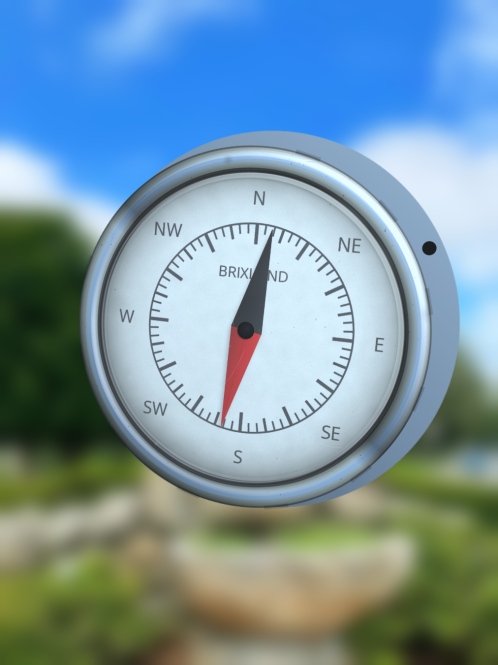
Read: 190 °
